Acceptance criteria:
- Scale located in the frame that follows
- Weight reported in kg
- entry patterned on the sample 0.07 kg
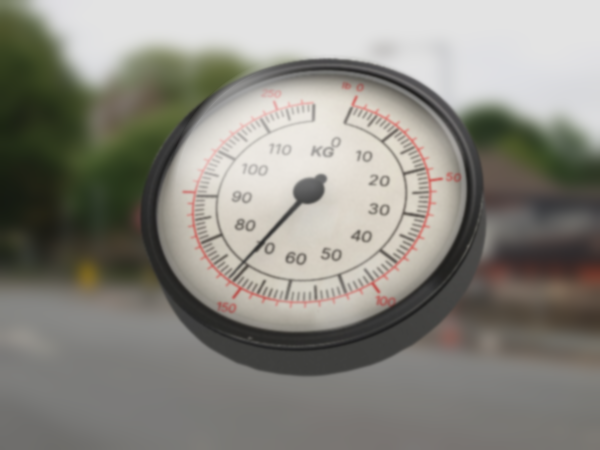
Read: 70 kg
